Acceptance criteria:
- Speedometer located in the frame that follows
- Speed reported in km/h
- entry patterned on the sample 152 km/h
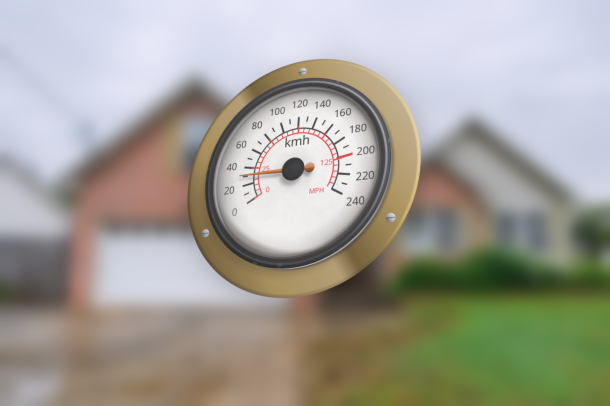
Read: 30 km/h
